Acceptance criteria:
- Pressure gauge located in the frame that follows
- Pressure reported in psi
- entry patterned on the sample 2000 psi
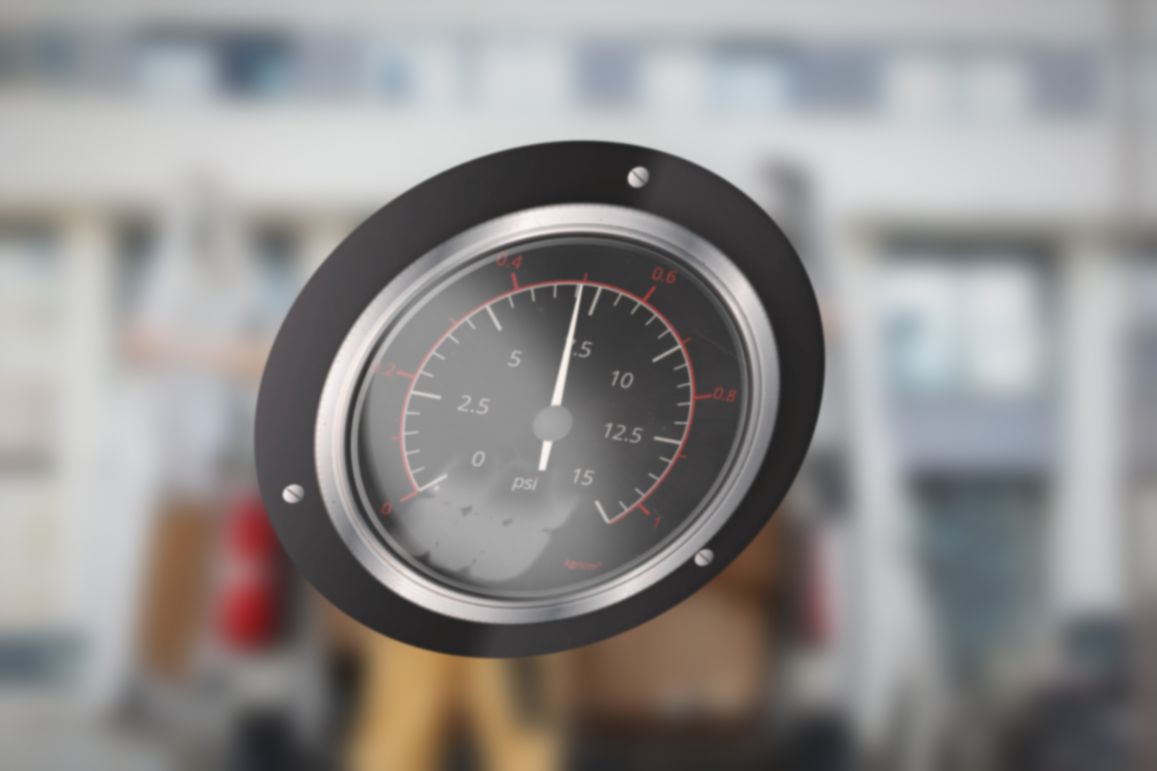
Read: 7 psi
